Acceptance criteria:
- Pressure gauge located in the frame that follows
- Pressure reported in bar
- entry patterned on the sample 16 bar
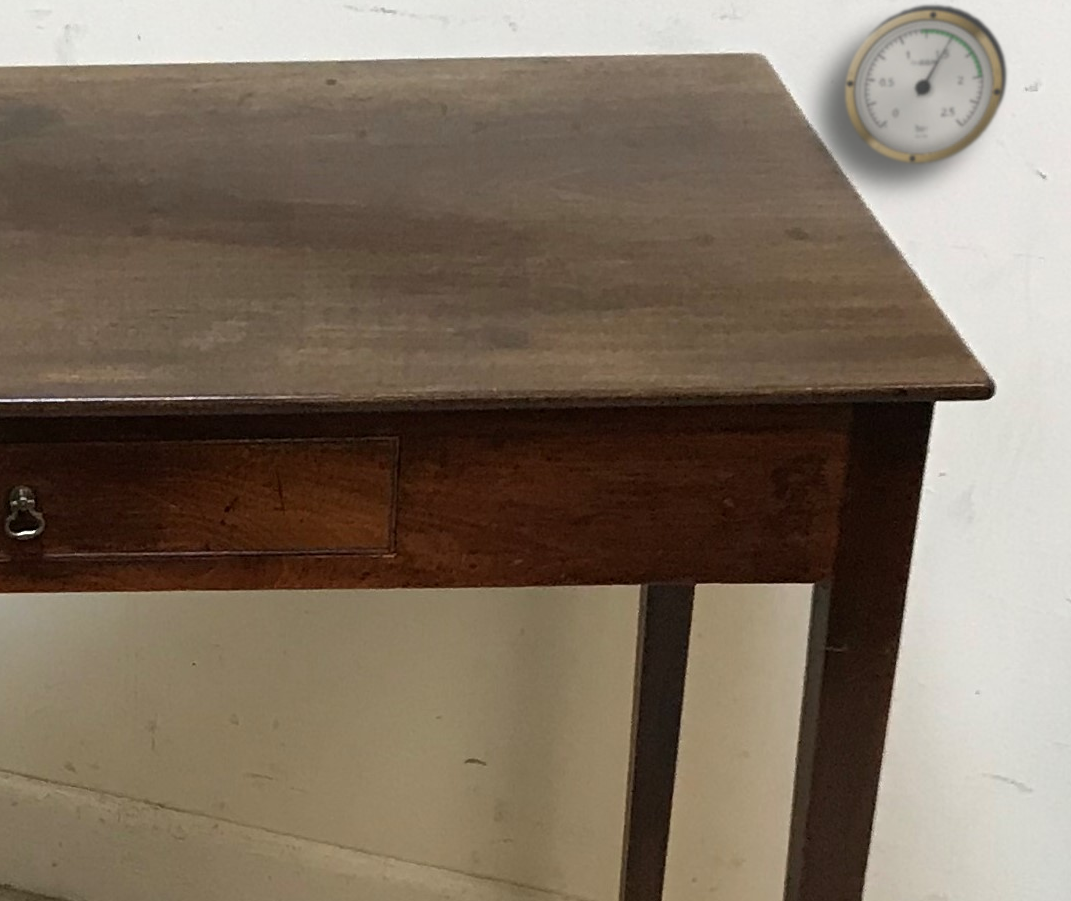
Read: 1.5 bar
